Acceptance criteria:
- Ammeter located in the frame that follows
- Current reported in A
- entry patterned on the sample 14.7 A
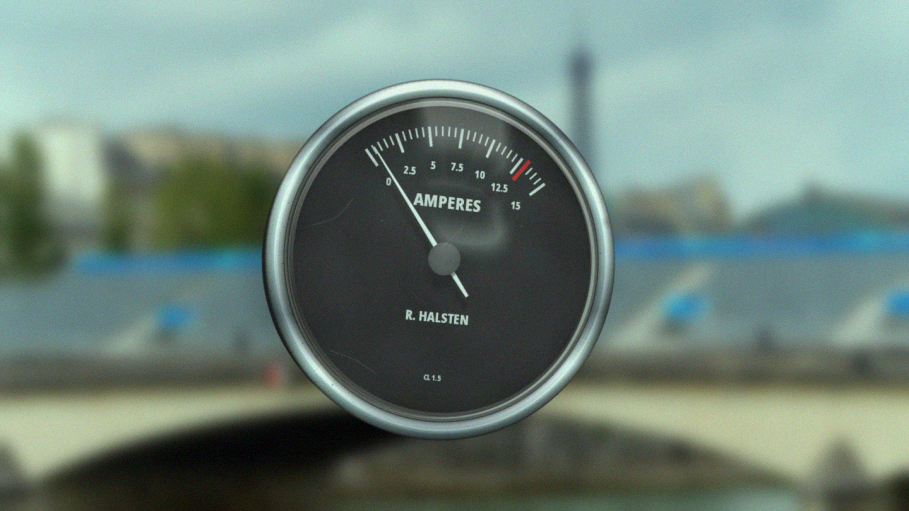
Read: 0.5 A
